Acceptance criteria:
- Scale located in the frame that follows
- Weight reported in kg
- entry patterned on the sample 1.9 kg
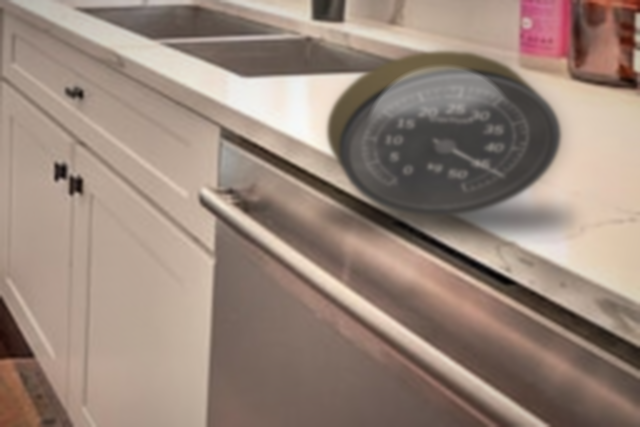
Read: 45 kg
